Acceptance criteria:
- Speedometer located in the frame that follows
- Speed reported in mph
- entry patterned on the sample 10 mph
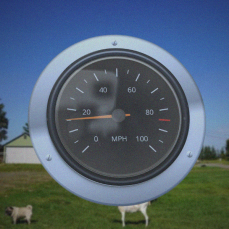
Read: 15 mph
